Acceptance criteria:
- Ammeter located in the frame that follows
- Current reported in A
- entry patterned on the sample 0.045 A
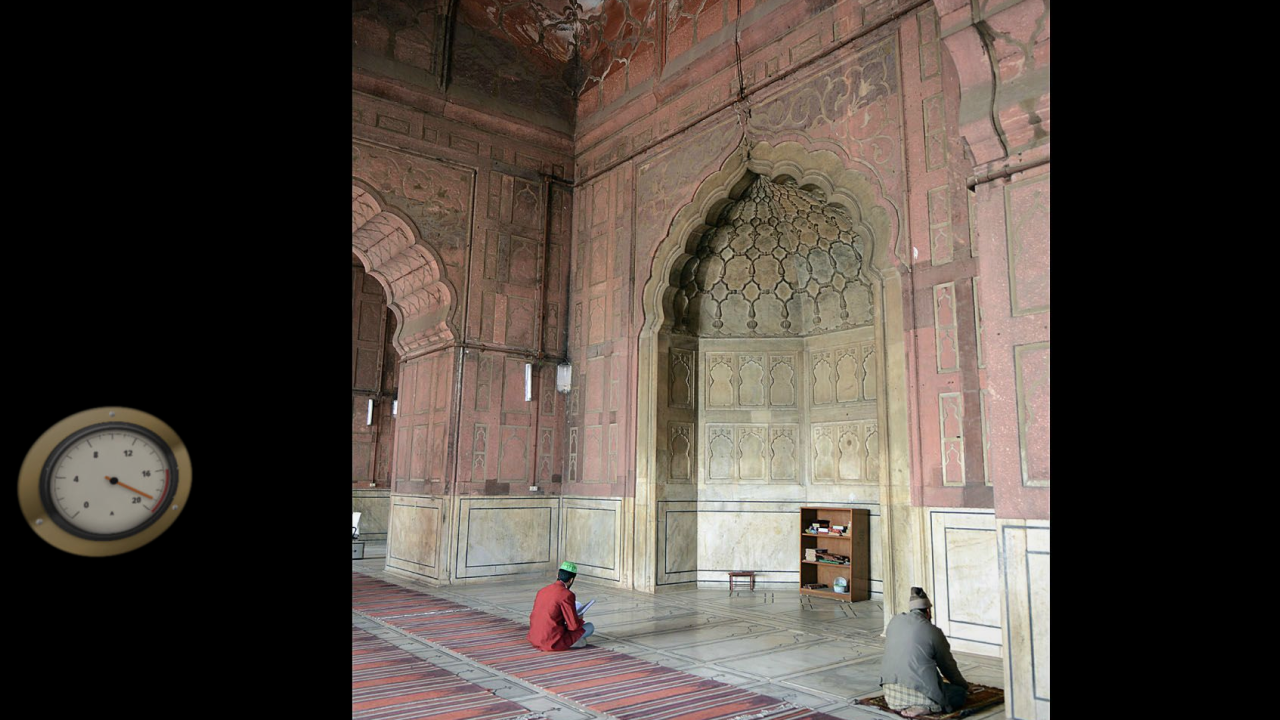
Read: 19 A
